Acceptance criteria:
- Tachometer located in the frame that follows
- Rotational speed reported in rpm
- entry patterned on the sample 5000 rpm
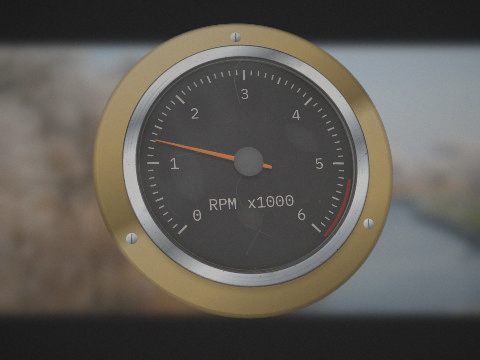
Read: 1300 rpm
